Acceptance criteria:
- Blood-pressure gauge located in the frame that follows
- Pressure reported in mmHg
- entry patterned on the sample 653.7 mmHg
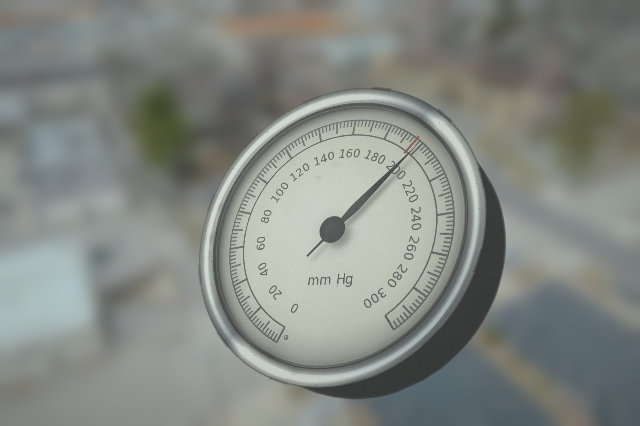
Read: 200 mmHg
